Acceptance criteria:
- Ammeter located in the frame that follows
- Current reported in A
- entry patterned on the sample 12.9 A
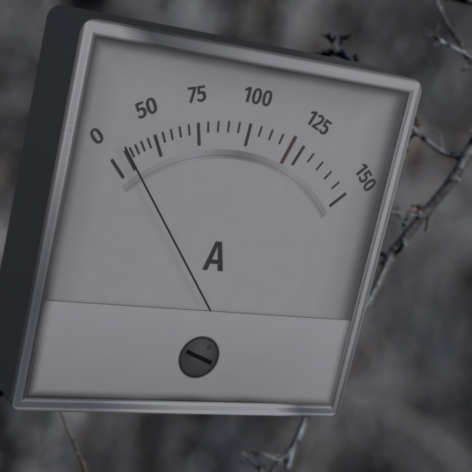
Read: 25 A
